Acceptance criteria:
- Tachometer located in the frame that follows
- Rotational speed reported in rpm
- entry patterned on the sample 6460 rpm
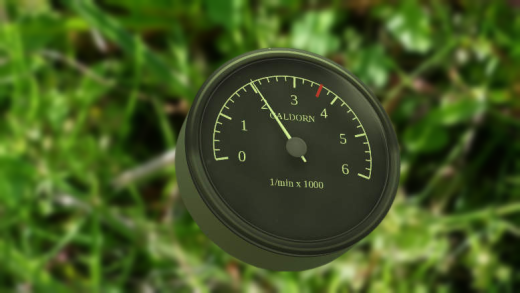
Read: 2000 rpm
